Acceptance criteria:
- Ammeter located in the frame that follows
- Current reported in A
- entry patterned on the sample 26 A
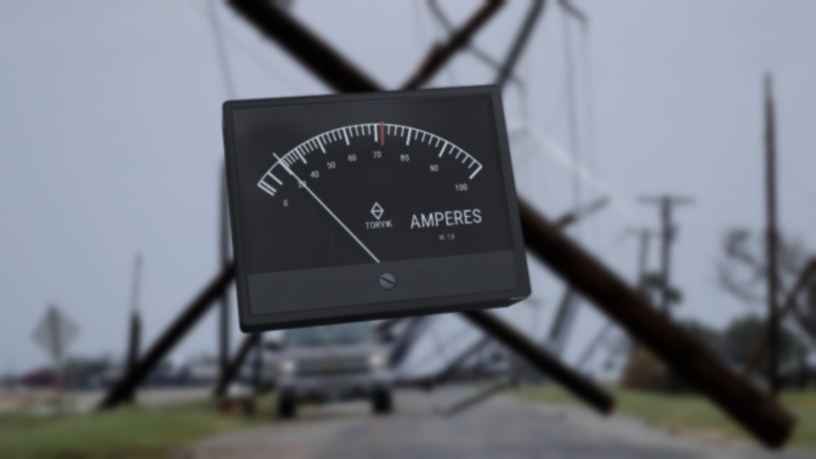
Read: 30 A
